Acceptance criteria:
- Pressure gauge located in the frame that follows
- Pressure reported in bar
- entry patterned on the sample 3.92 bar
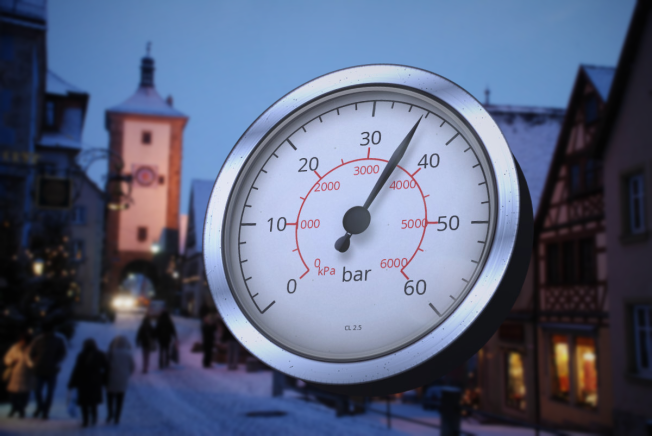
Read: 36 bar
